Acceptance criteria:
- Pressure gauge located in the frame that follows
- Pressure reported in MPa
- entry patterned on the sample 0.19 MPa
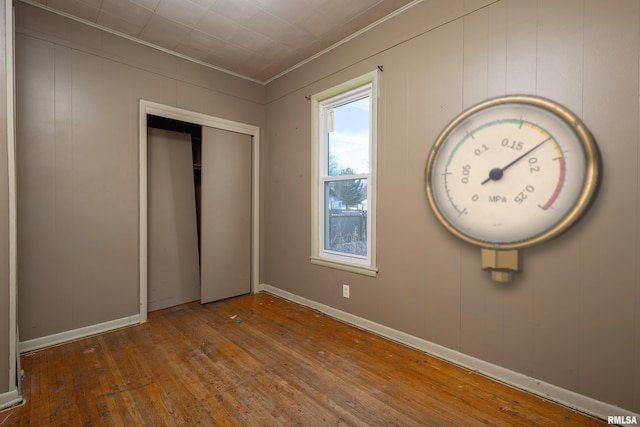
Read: 0.18 MPa
